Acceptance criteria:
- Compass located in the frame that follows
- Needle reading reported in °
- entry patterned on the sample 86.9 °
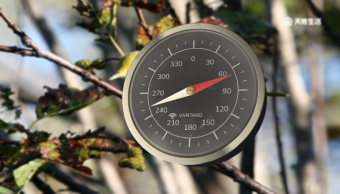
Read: 70 °
